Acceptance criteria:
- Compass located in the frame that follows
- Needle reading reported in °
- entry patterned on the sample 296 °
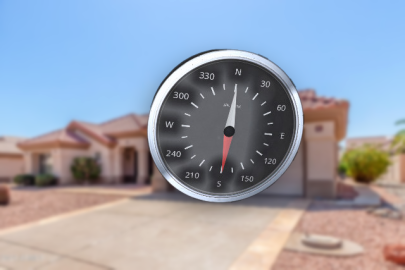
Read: 180 °
